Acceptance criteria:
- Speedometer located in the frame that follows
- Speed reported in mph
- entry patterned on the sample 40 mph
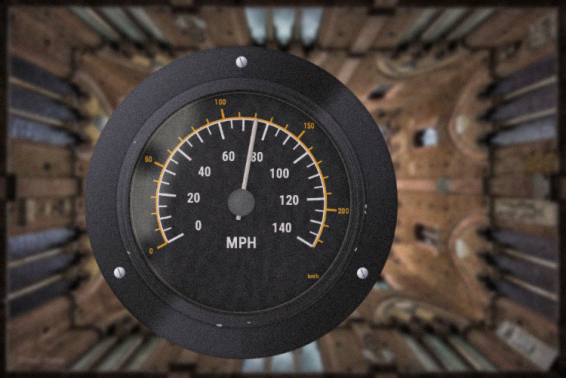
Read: 75 mph
